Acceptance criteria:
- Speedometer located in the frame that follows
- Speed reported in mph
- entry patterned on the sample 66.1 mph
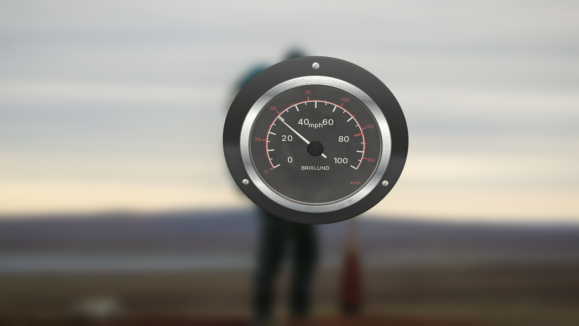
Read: 30 mph
